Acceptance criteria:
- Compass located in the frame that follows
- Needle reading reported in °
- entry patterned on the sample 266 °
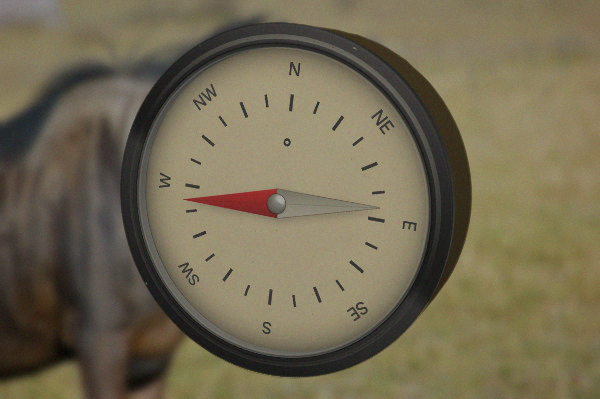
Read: 262.5 °
